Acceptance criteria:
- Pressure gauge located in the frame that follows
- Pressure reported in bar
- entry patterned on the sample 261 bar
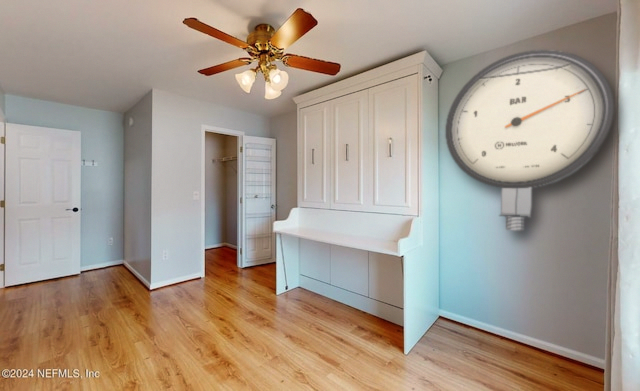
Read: 3 bar
